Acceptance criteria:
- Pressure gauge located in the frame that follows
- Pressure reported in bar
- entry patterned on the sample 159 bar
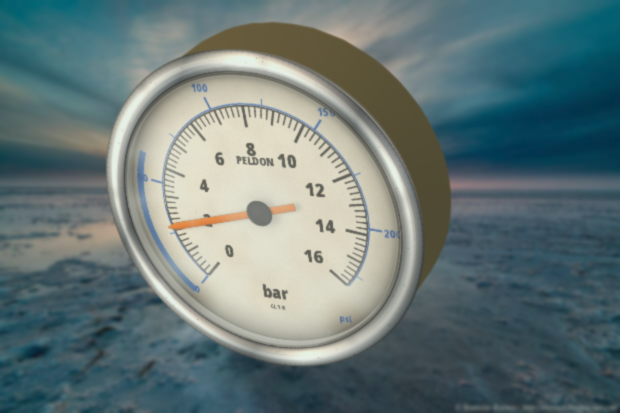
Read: 2 bar
